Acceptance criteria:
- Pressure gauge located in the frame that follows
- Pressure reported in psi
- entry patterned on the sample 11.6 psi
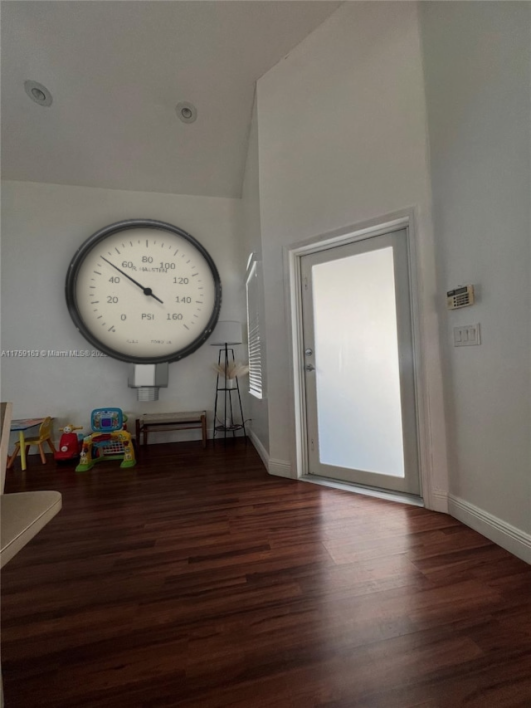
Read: 50 psi
